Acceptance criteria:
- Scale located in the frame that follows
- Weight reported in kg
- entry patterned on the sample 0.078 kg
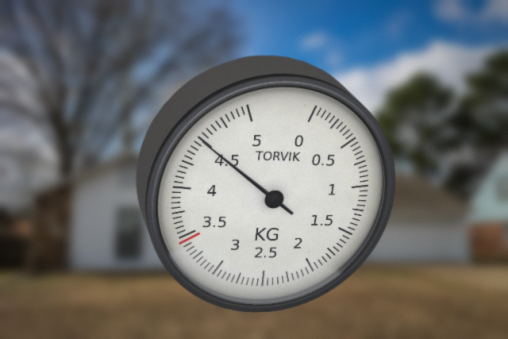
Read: 4.5 kg
